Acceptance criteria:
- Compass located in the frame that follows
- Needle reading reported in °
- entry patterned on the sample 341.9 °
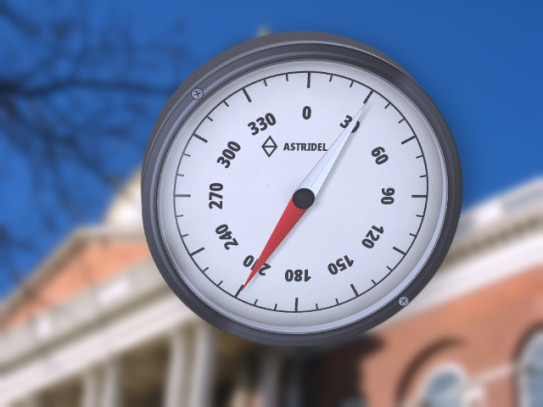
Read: 210 °
